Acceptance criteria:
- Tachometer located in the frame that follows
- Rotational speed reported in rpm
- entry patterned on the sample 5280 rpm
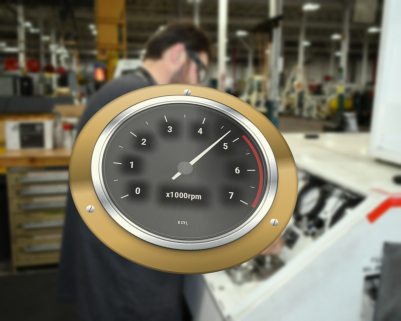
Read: 4750 rpm
